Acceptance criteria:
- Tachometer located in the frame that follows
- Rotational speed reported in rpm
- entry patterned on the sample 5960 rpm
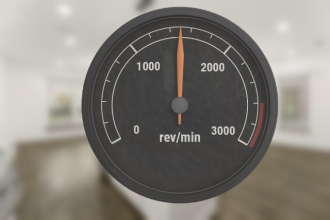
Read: 1500 rpm
